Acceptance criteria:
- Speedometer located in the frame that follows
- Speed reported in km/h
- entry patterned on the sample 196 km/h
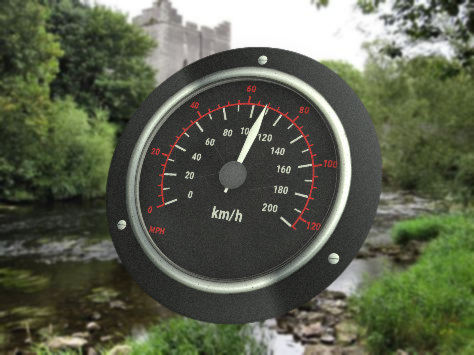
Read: 110 km/h
